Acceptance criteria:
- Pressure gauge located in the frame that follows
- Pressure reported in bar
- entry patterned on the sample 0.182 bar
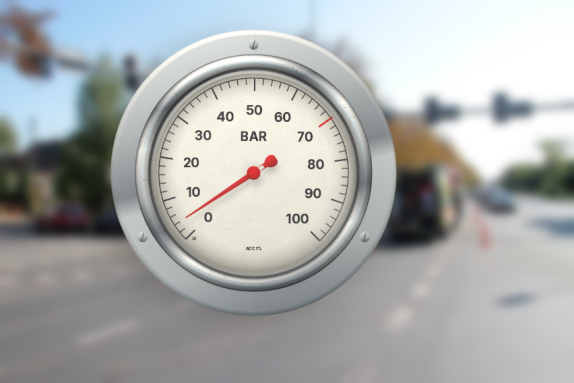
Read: 4 bar
